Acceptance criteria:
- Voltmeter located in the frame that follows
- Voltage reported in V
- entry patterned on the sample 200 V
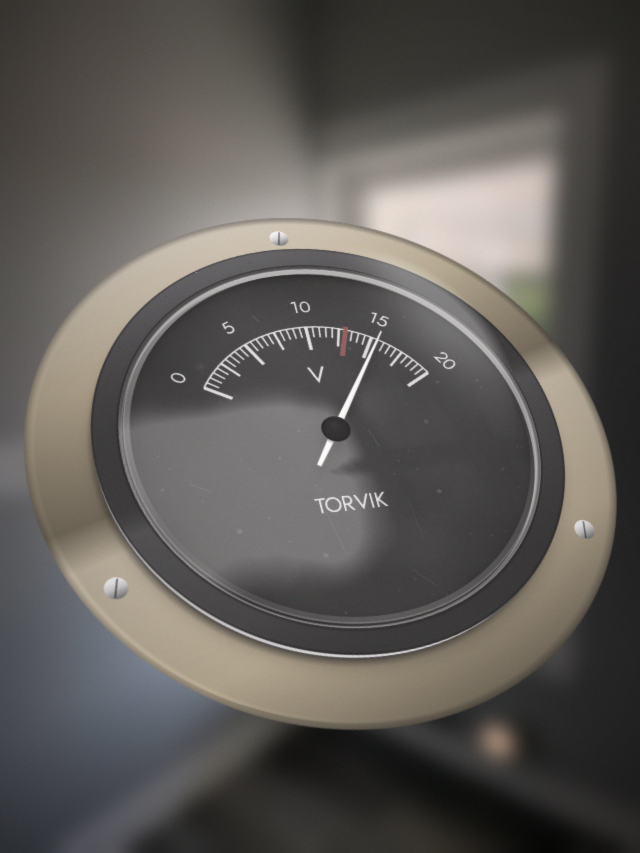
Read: 15.5 V
